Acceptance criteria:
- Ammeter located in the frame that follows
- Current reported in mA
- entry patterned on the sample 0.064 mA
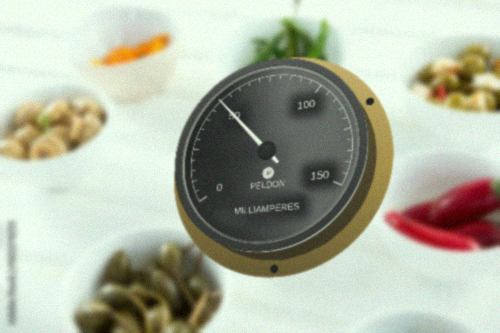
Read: 50 mA
